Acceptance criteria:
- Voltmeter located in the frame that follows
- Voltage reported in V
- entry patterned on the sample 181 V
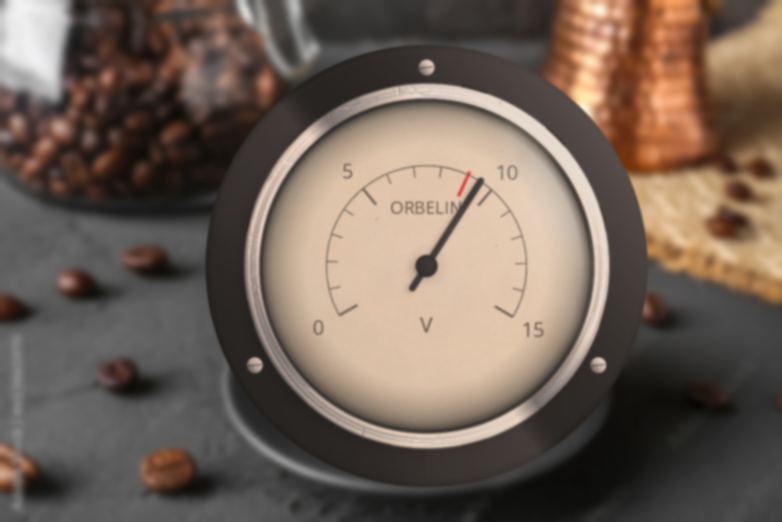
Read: 9.5 V
